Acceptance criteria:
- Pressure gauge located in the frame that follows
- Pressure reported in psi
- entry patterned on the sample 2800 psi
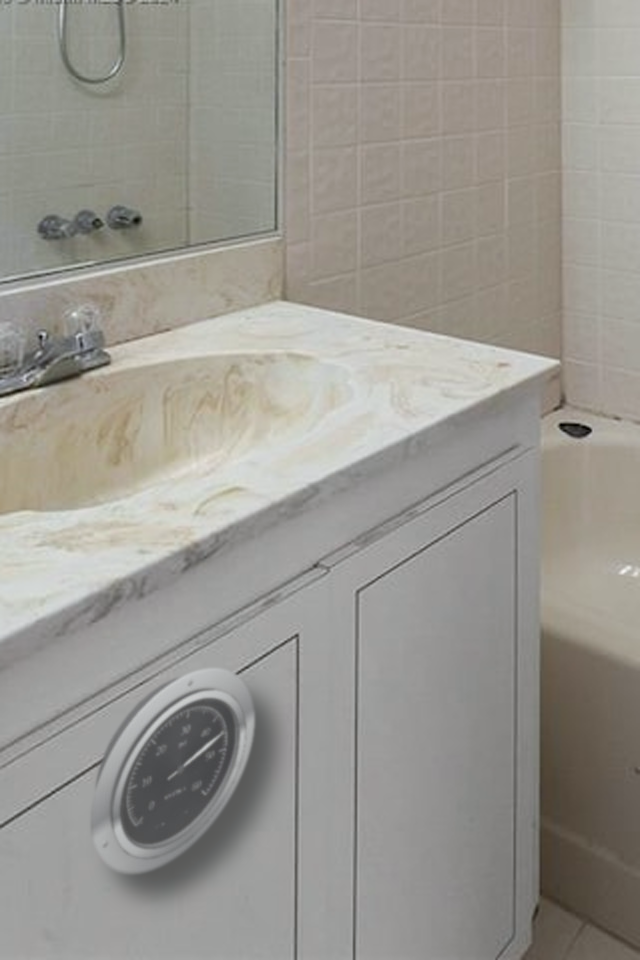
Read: 45 psi
